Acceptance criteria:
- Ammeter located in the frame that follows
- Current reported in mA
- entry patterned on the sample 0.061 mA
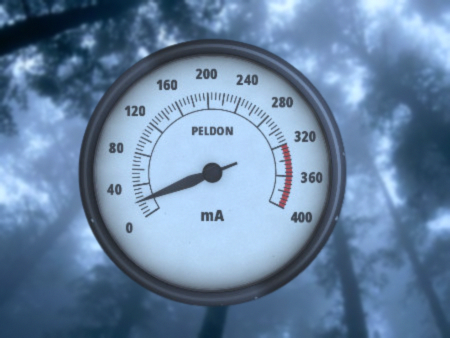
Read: 20 mA
